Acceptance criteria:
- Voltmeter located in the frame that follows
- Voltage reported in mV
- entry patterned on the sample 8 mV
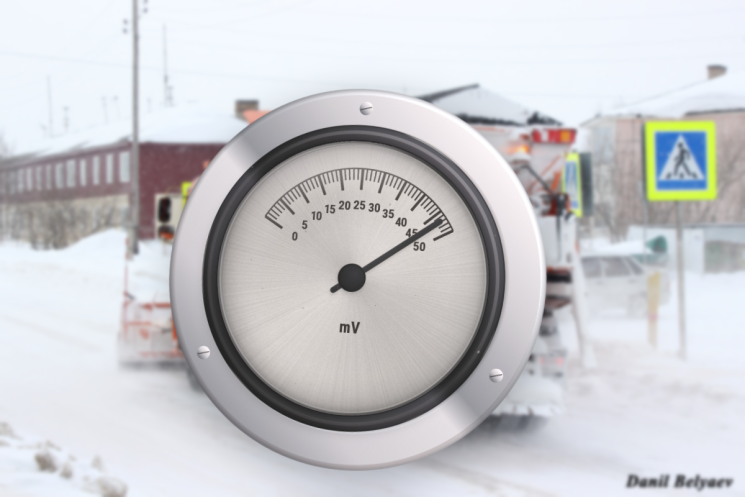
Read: 47 mV
